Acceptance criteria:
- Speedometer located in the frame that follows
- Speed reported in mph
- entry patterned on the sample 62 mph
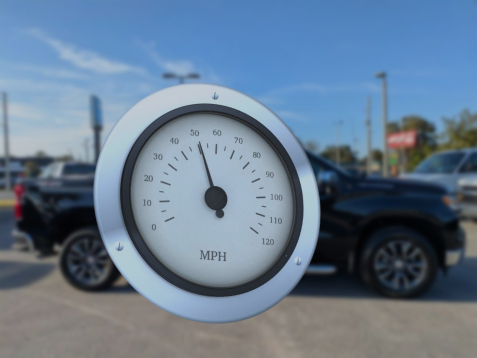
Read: 50 mph
